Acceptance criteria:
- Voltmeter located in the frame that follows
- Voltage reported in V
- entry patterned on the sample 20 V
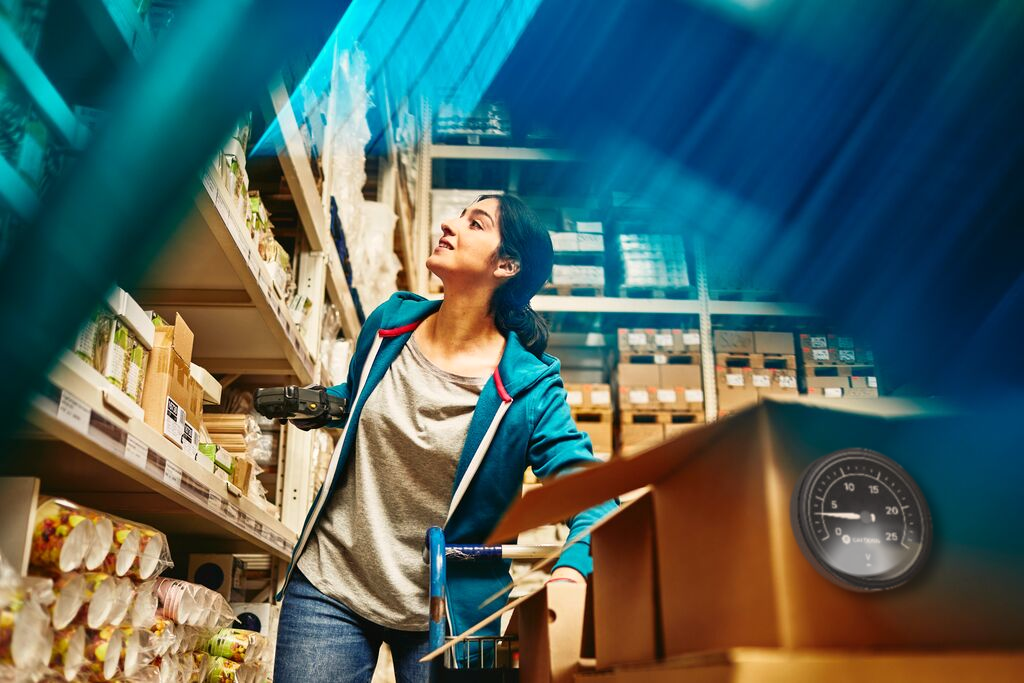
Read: 3 V
